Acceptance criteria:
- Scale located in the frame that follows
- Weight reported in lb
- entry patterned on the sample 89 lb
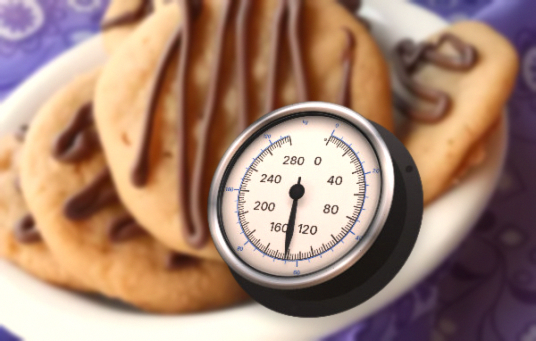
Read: 140 lb
